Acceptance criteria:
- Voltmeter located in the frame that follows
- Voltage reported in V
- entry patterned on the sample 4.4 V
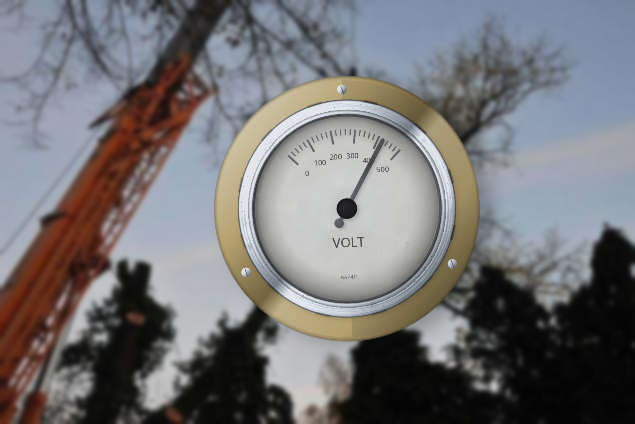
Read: 420 V
